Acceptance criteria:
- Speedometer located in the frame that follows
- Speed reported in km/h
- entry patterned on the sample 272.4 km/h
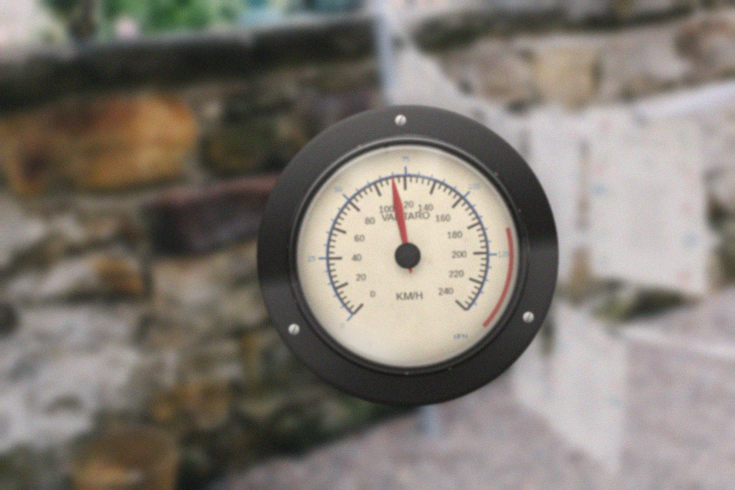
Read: 112 km/h
